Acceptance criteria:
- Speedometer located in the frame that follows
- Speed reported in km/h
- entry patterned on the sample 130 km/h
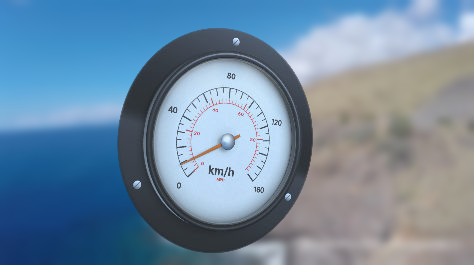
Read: 10 km/h
